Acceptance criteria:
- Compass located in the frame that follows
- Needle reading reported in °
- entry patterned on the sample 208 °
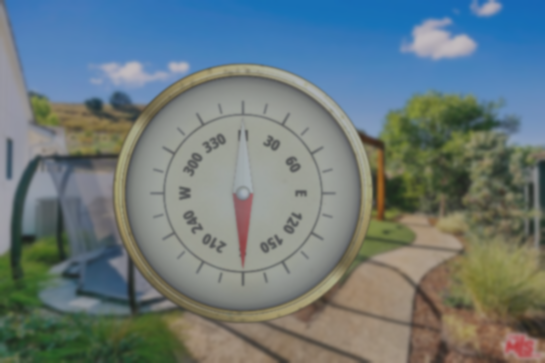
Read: 180 °
